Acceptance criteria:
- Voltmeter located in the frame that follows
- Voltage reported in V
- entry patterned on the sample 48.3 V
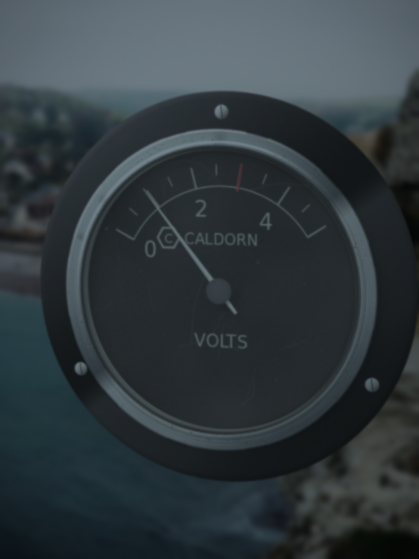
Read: 1 V
